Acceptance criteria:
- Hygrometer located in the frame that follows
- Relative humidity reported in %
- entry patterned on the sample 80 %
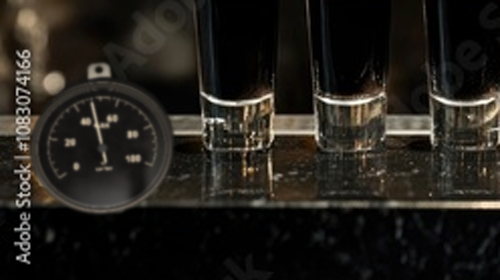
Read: 48 %
